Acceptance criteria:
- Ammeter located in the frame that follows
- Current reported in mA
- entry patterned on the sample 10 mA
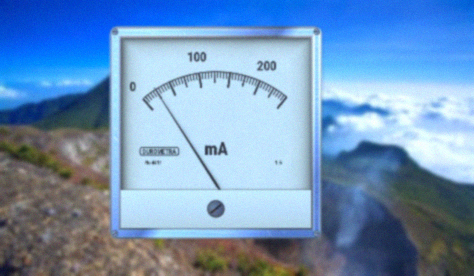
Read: 25 mA
